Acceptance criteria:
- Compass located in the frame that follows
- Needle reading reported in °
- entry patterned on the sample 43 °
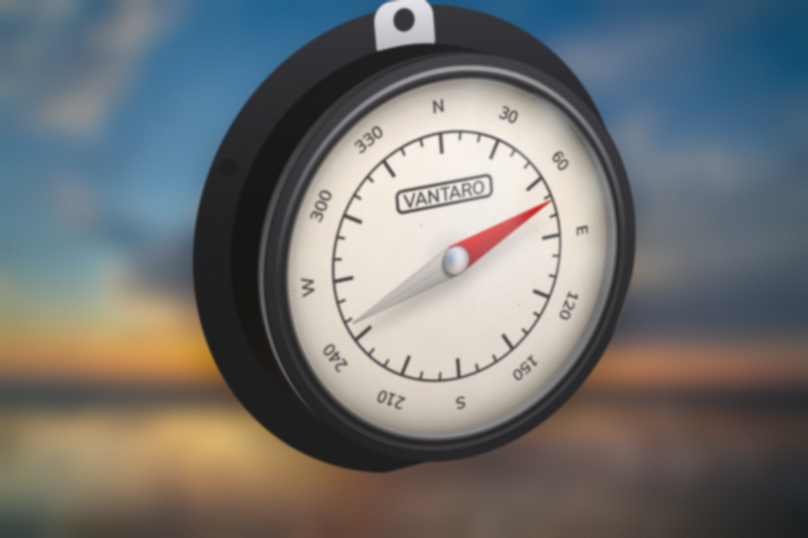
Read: 70 °
